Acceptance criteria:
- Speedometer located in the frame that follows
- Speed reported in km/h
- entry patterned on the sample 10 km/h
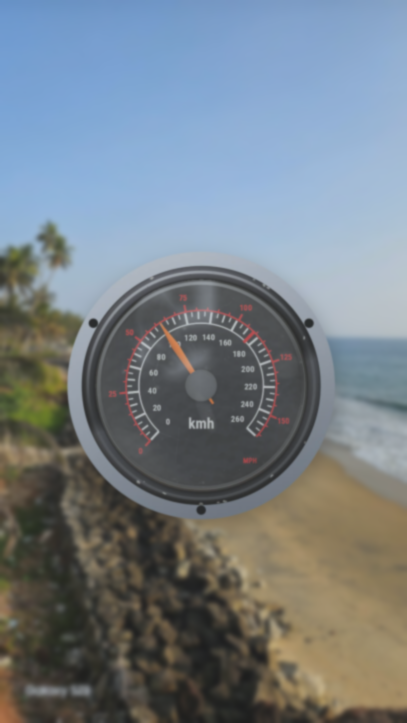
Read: 100 km/h
